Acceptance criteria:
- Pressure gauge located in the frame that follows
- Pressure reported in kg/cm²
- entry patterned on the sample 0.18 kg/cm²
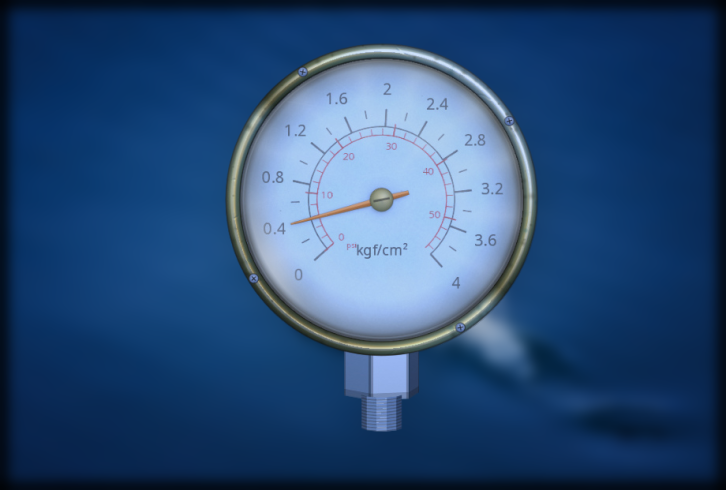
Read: 0.4 kg/cm²
